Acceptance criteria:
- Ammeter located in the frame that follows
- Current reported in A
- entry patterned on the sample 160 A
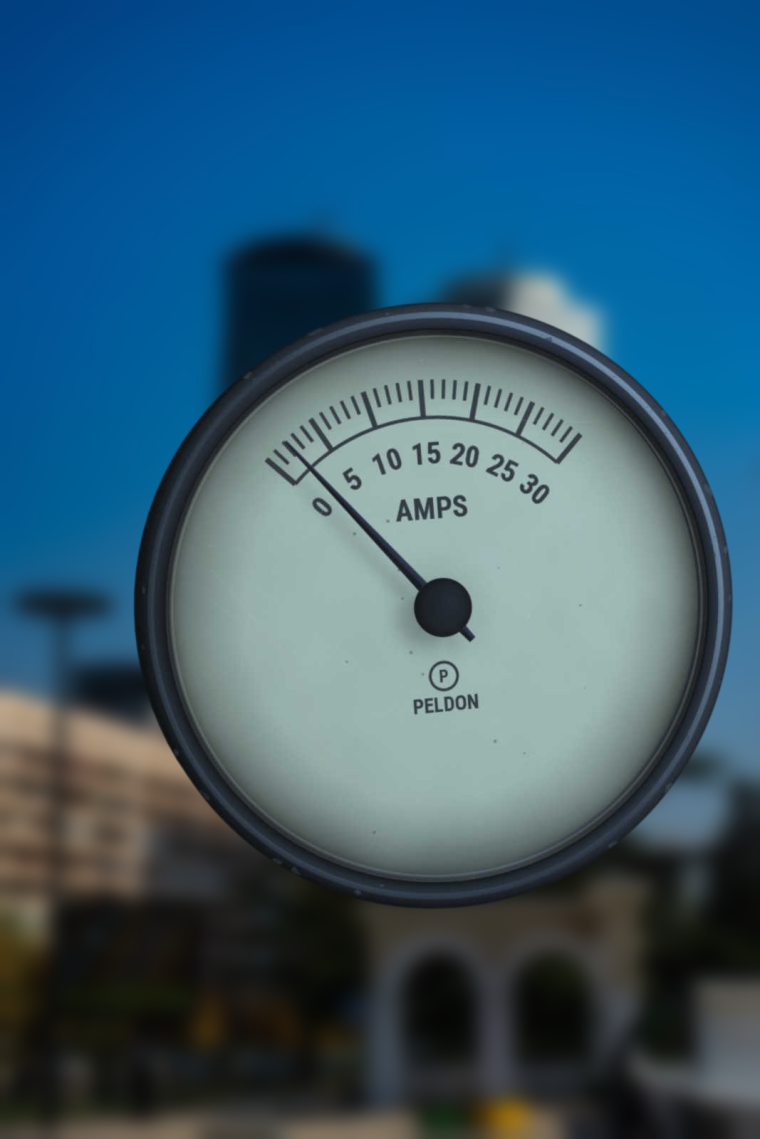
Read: 2 A
